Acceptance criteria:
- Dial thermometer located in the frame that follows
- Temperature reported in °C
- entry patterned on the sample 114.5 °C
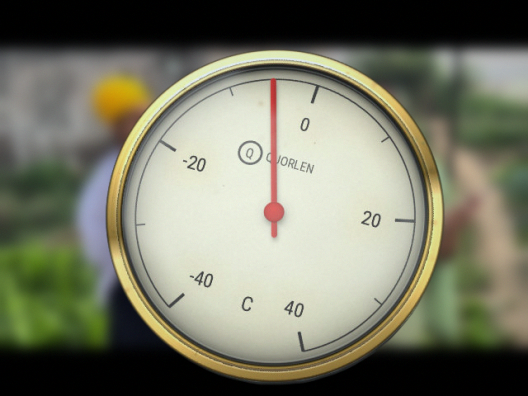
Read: -5 °C
